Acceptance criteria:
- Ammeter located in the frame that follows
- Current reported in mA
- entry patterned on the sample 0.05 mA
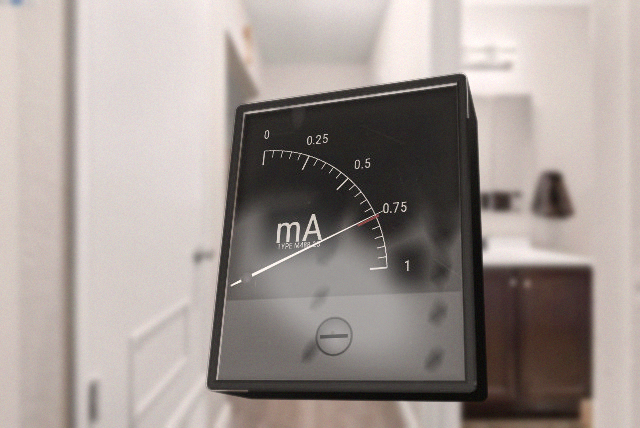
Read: 0.75 mA
